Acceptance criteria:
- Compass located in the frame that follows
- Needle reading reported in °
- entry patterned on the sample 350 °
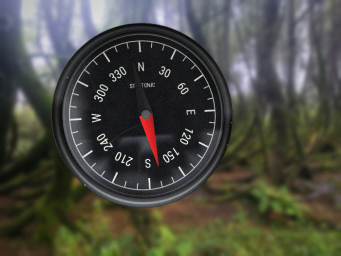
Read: 170 °
